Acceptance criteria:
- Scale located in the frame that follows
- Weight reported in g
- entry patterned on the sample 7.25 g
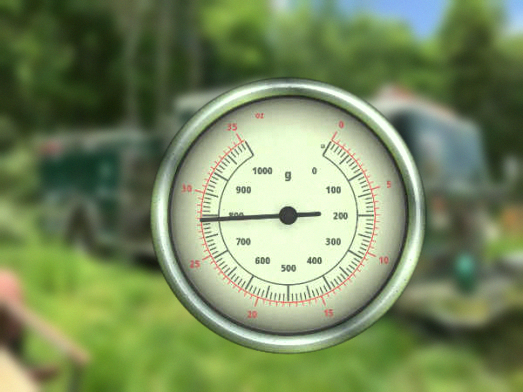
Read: 790 g
